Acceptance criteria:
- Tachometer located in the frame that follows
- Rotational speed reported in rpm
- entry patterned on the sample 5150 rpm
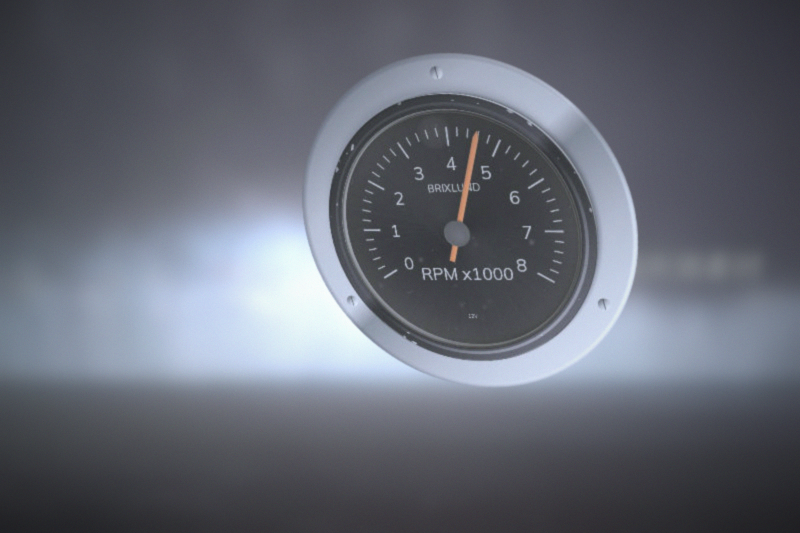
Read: 4600 rpm
